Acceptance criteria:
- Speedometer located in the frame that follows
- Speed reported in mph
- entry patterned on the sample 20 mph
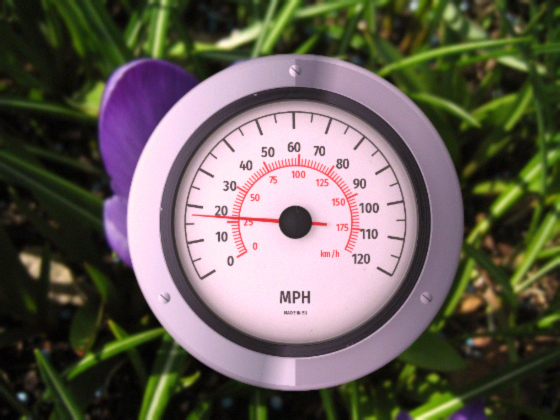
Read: 17.5 mph
